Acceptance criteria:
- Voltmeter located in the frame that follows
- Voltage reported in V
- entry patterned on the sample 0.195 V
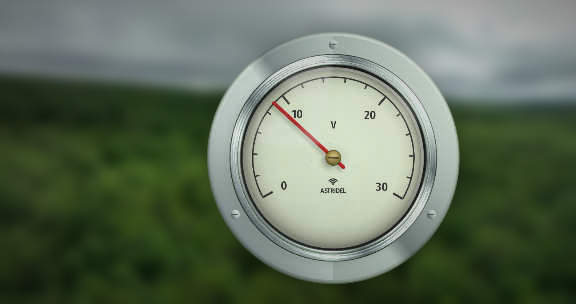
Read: 9 V
